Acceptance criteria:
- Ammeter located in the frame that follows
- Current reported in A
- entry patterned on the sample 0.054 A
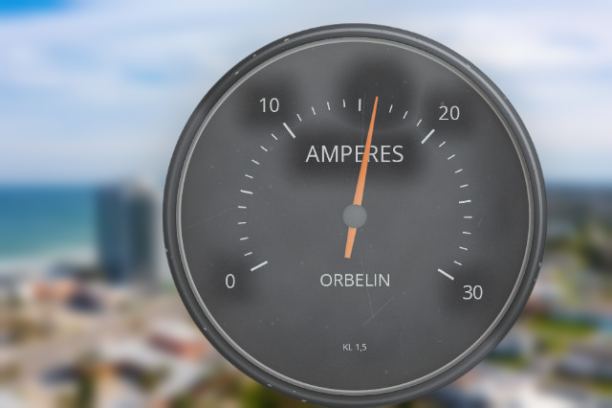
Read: 16 A
